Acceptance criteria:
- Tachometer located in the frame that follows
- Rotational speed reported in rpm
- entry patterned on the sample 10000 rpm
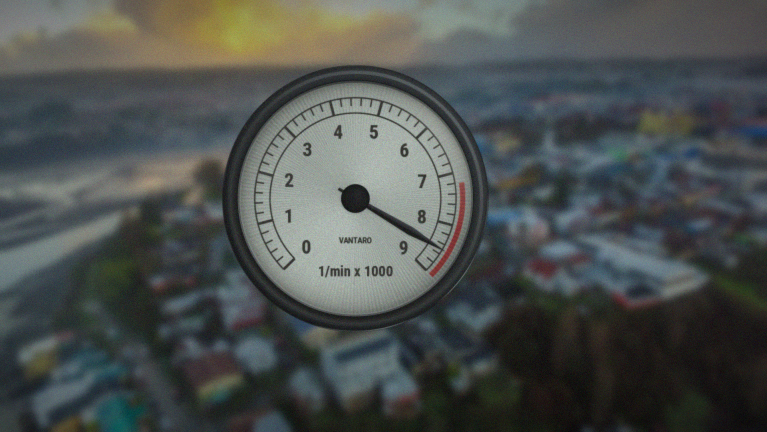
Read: 8500 rpm
